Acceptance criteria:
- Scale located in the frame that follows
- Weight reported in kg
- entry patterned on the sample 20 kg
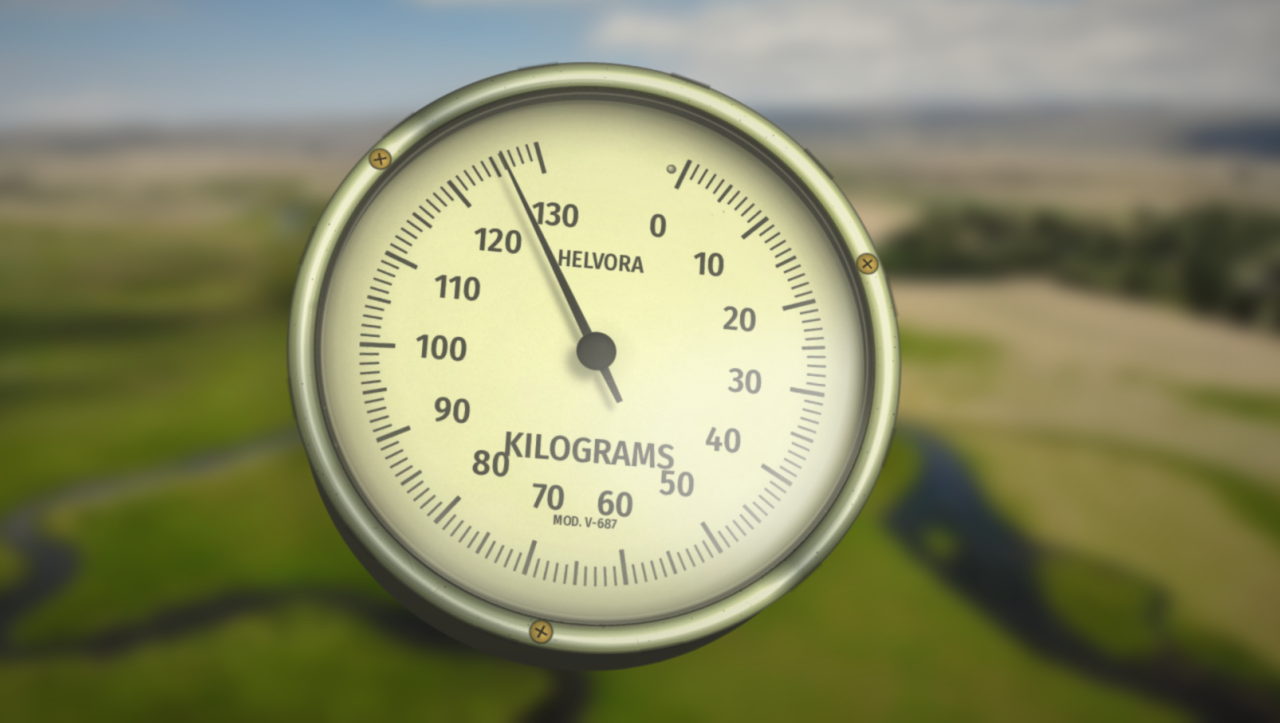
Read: 126 kg
